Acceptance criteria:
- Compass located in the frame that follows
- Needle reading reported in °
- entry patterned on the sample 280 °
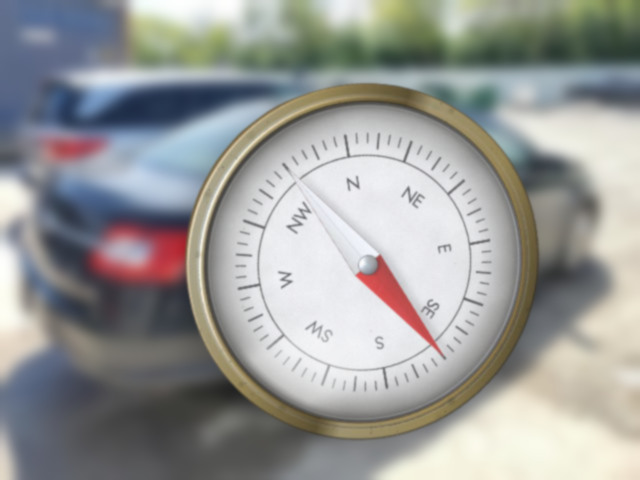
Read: 150 °
